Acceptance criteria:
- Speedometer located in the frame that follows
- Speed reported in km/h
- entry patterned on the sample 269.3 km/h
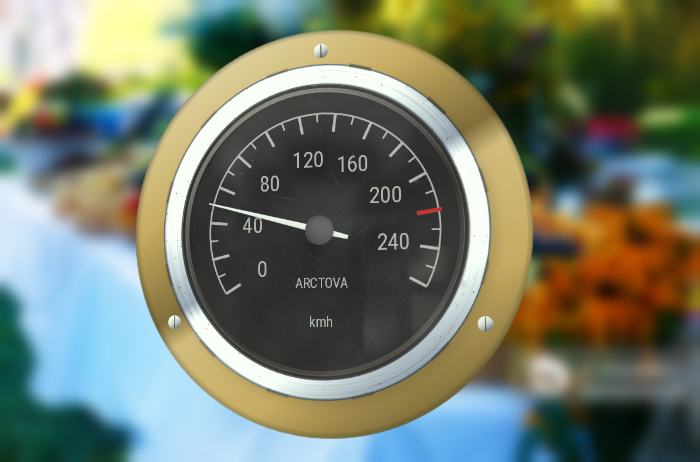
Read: 50 km/h
